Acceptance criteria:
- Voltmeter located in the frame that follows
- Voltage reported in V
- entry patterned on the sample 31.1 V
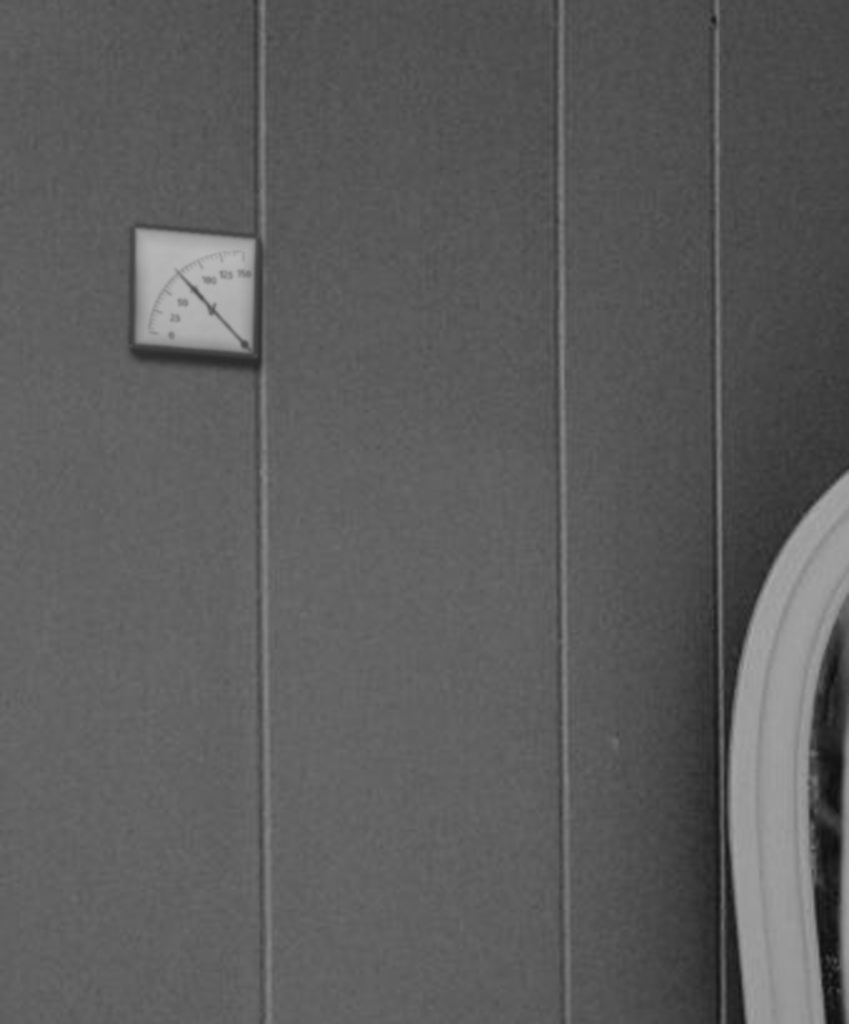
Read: 75 V
